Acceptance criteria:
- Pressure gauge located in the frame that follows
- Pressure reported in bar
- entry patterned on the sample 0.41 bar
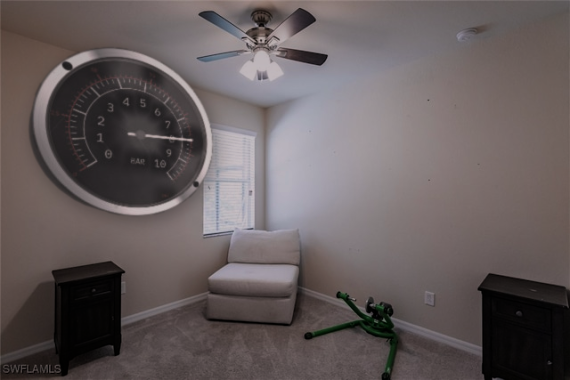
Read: 8 bar
